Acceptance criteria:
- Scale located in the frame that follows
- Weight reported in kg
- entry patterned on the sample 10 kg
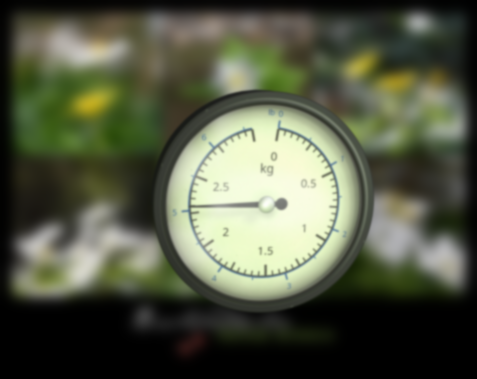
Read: 2.3 kg
